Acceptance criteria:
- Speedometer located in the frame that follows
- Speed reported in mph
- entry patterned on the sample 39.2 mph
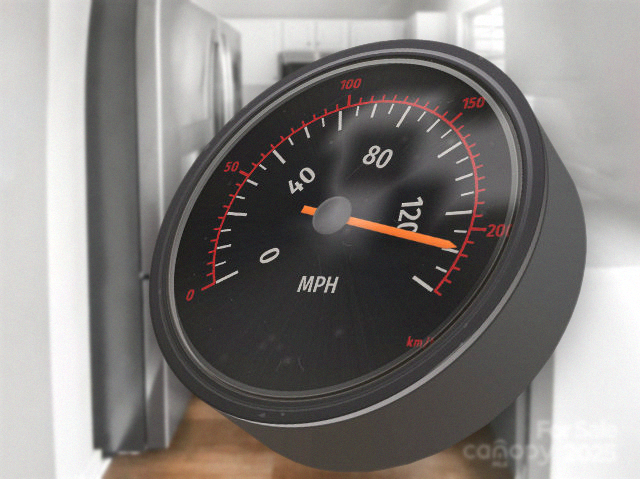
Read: 130 mph
